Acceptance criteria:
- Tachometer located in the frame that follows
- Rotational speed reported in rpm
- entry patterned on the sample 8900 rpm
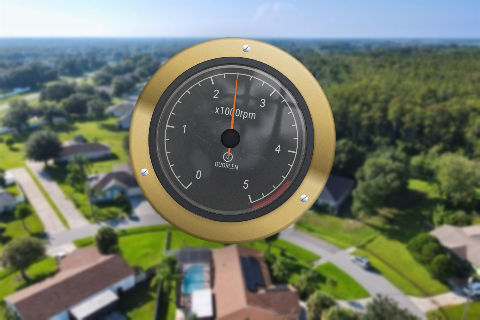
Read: 2400 rpm
